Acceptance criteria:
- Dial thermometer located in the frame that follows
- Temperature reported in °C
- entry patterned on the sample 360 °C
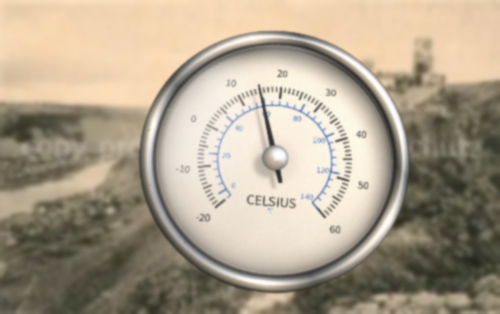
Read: 15 °C
